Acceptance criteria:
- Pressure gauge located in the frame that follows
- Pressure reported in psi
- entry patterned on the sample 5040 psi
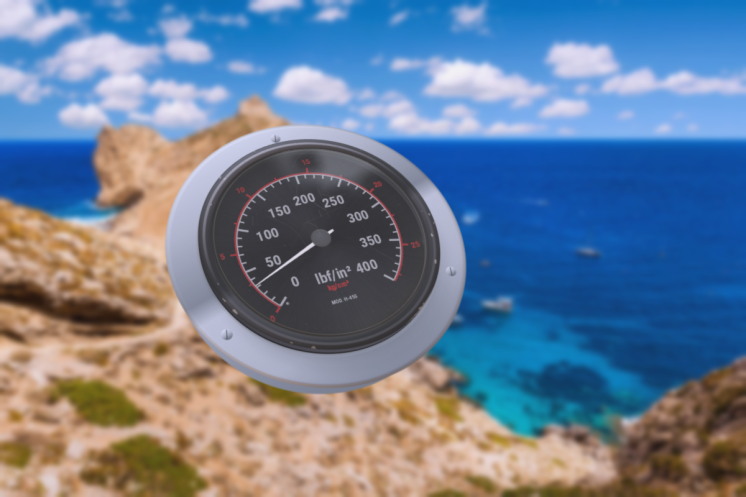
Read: 30 psi
